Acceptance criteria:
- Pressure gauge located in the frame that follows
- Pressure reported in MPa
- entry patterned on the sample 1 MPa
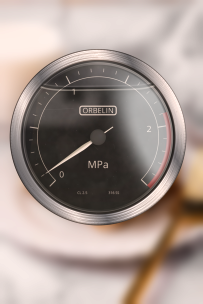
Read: 0.1 MPa
